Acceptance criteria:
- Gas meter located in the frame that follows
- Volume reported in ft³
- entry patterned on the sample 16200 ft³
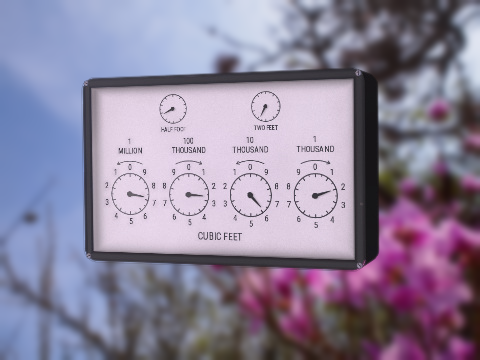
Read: 726200 ft³
